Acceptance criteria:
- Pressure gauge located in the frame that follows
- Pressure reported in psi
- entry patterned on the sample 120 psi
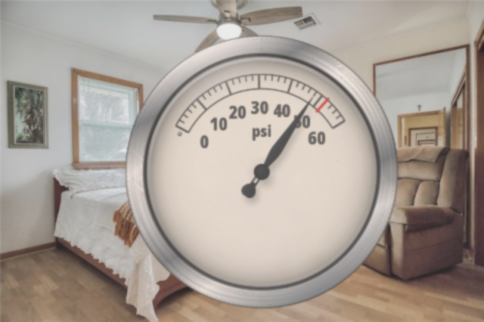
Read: 48 psi
